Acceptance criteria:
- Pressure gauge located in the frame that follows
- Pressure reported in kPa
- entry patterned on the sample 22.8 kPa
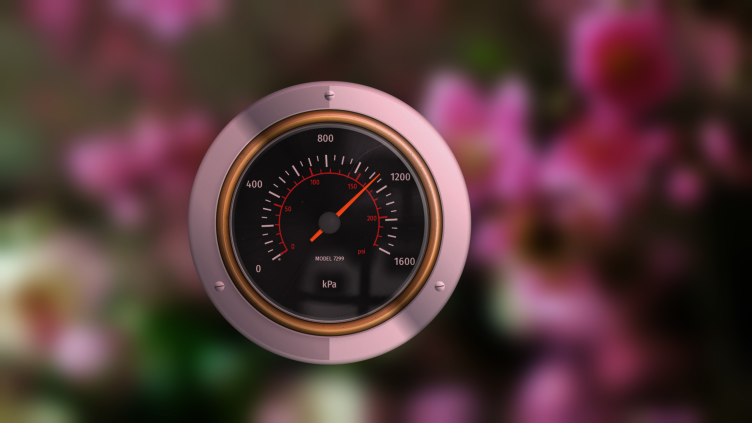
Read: 1125 kPa
